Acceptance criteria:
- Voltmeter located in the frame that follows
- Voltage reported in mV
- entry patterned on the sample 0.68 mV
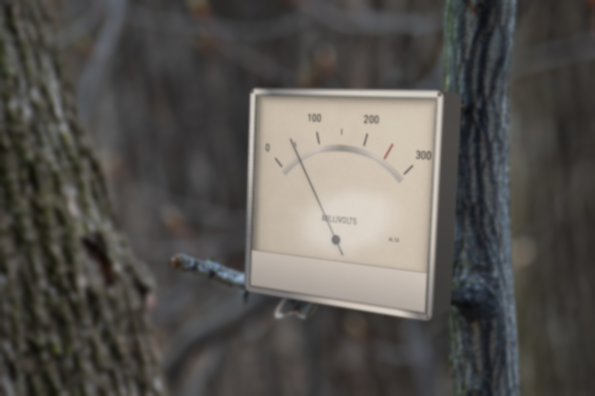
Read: 50 mV
